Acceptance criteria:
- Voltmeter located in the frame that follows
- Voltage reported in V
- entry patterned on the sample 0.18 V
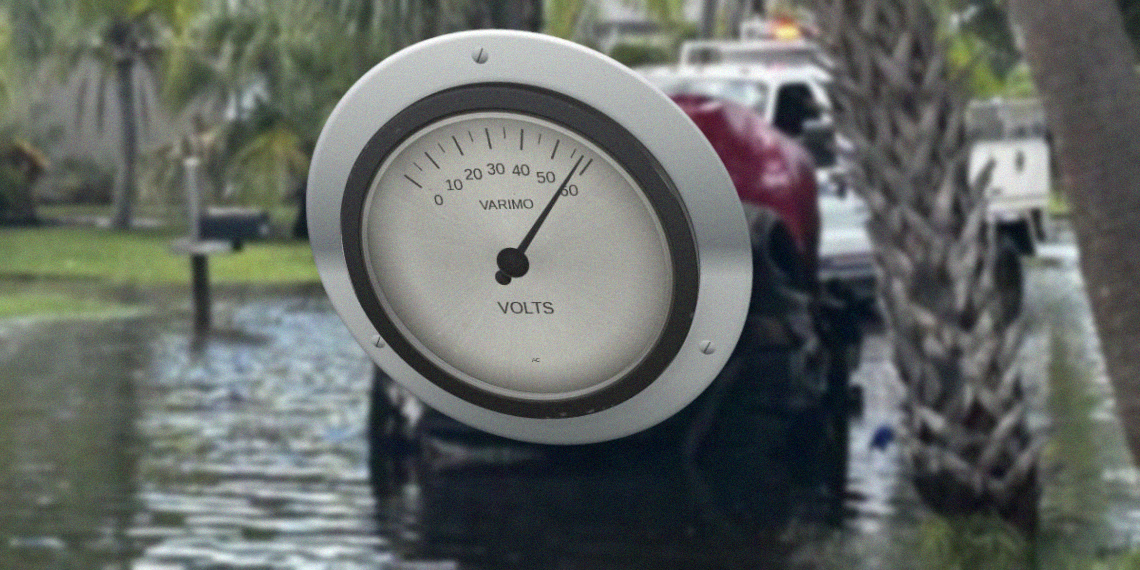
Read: 57.5 V
